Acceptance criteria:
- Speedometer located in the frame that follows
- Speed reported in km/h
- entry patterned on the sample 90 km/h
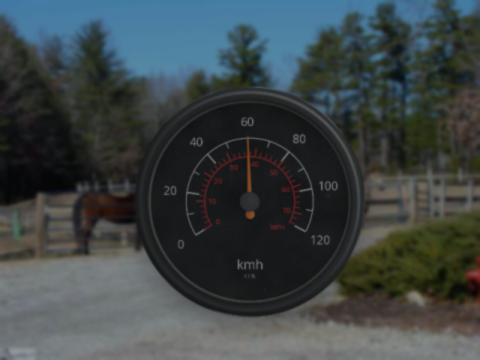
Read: 60 km/h
